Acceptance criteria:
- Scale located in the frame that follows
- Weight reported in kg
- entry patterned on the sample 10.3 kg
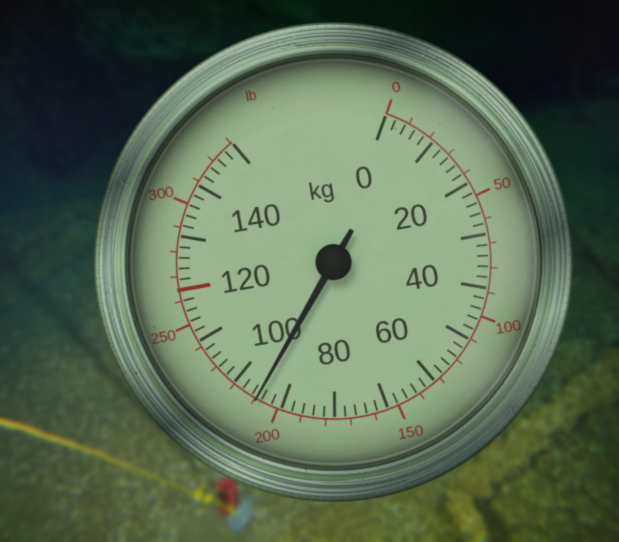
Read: 95 kg
